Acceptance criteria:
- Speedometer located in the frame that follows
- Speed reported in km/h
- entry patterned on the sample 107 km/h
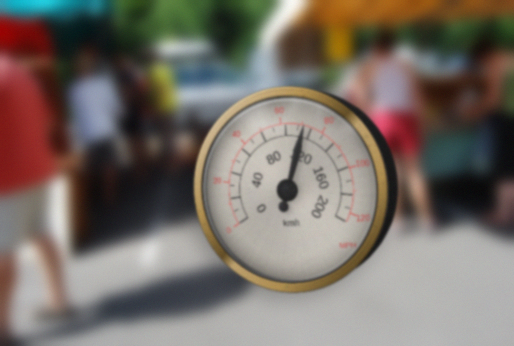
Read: 115 km/h
